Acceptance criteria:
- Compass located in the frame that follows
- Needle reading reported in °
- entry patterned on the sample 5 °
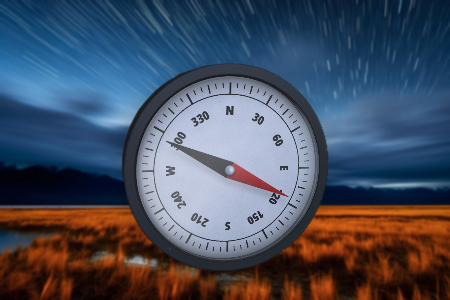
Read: 115 °
